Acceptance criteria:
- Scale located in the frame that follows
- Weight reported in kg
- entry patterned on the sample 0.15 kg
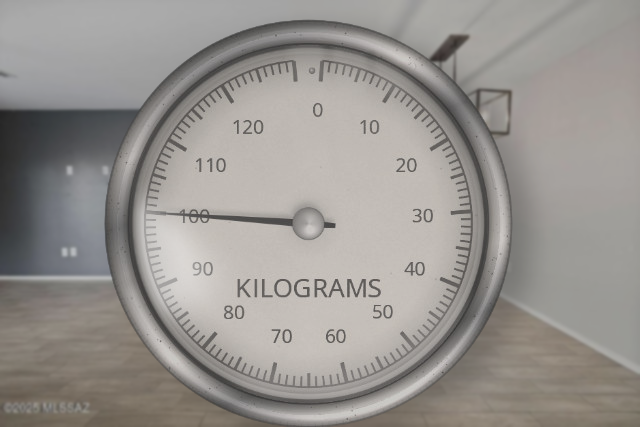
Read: 100 kg
